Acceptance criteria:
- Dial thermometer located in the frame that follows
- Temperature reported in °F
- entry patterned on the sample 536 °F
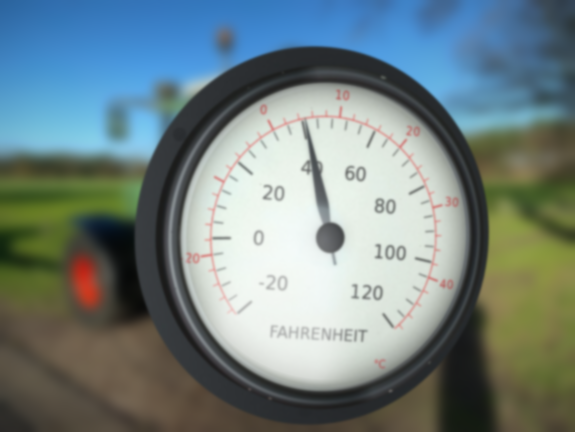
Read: 40 °F
